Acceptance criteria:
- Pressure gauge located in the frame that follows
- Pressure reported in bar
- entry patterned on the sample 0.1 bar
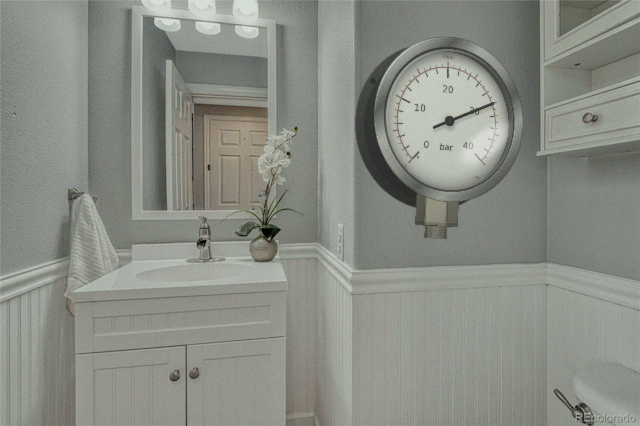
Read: 30 bar
